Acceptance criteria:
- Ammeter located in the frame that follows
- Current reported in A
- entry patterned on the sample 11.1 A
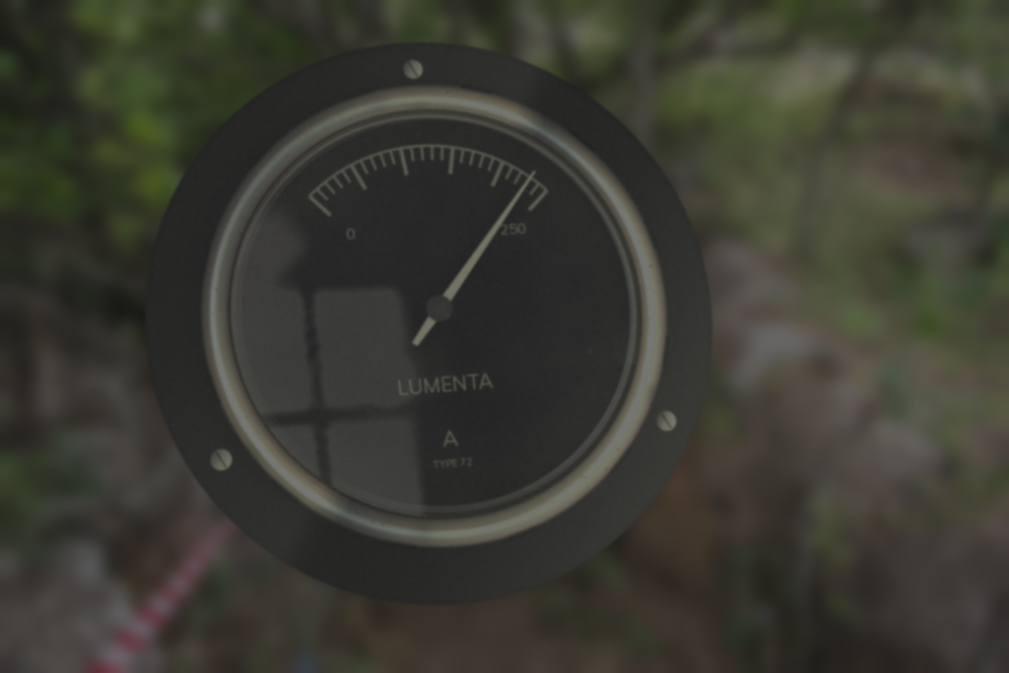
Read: 230 A
